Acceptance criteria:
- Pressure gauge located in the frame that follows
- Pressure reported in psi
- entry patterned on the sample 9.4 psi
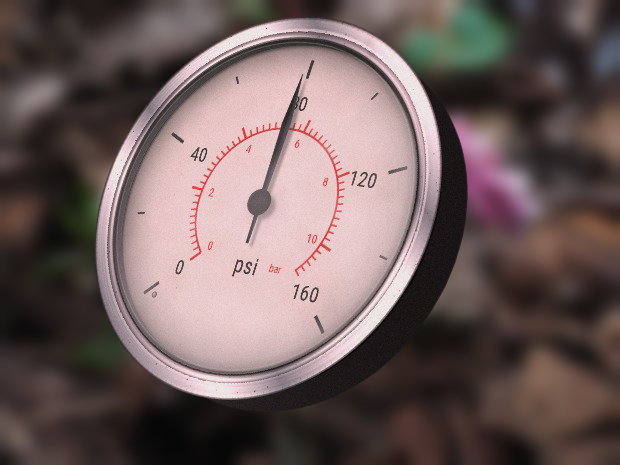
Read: 80 psi
